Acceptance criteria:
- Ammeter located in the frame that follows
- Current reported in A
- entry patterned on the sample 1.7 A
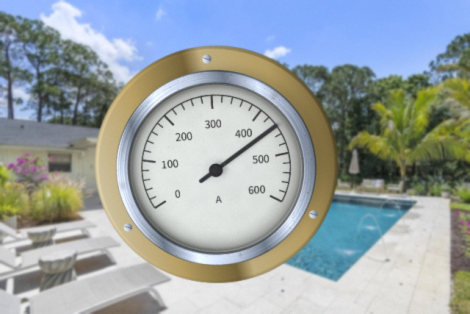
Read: 440 A
